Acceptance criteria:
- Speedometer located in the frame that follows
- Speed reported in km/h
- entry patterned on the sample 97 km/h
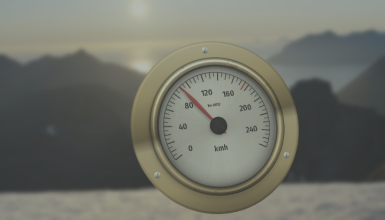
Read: 90 km/h
